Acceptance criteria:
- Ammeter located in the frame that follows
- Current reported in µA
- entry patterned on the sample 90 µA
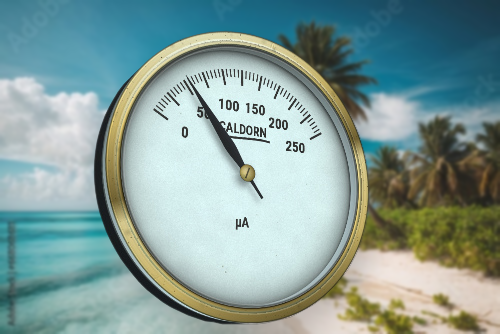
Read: 50 µA
